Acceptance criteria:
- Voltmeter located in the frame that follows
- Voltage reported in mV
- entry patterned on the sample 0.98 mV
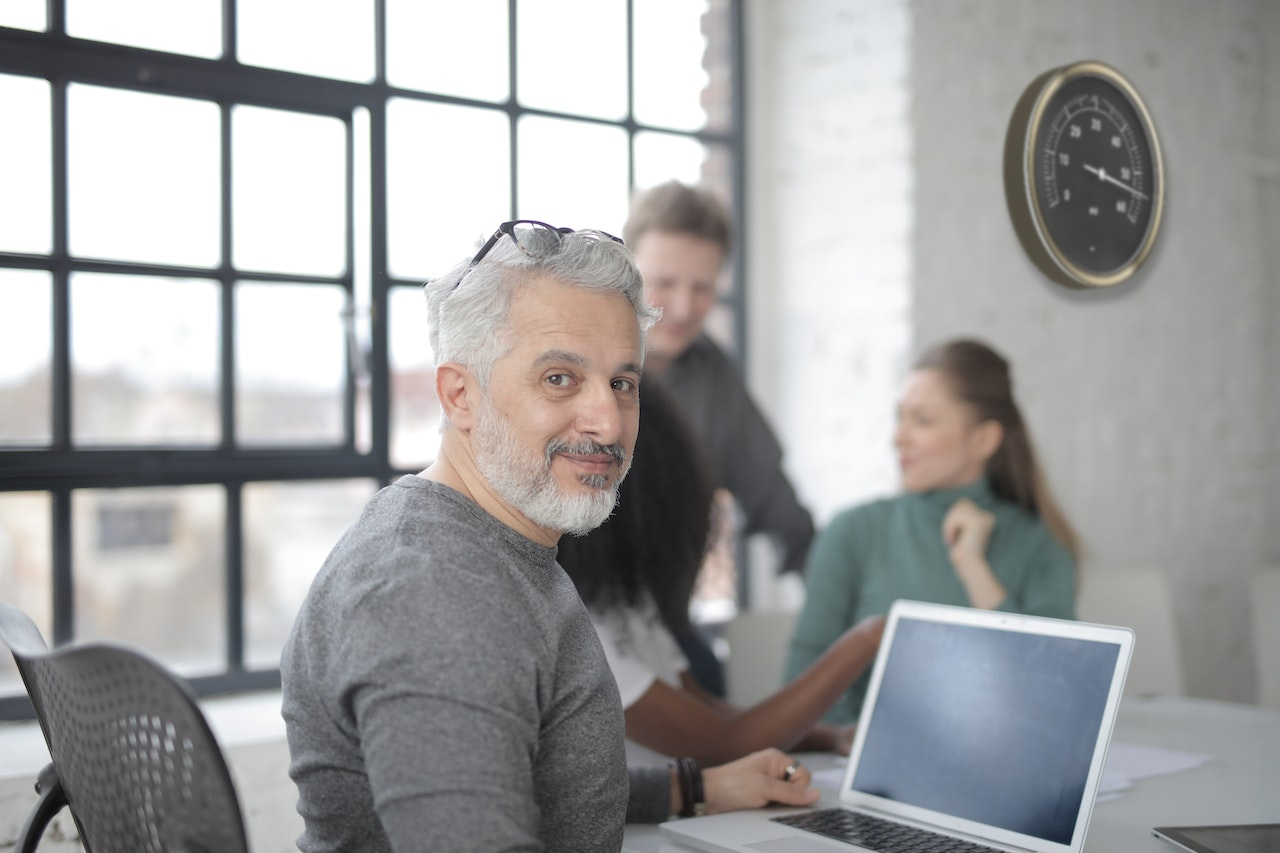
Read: 55 mV
